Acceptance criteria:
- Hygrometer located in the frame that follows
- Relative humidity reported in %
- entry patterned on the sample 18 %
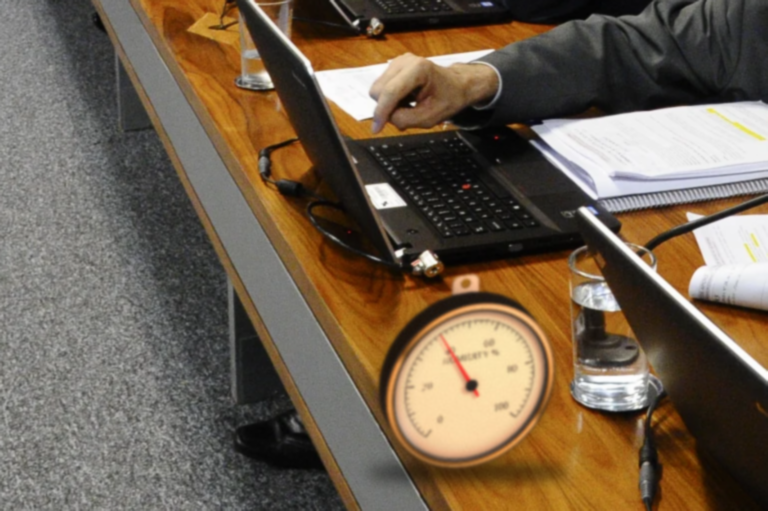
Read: 40 %
